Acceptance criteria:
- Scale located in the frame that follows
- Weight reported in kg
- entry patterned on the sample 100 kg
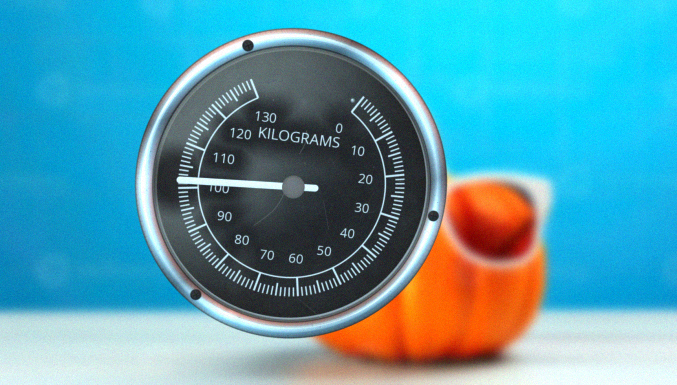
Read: 102 kg
